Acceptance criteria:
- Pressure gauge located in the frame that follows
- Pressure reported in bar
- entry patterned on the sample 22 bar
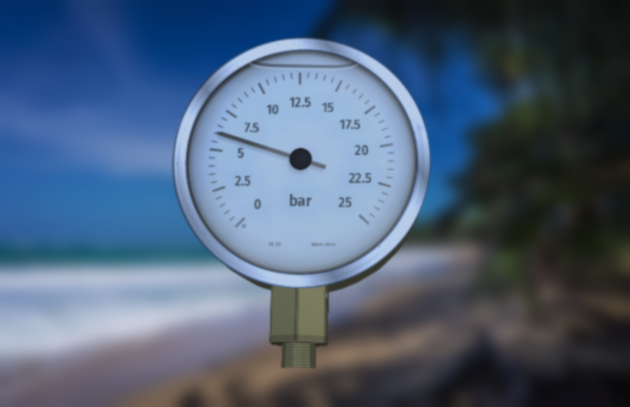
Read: 6 bar
